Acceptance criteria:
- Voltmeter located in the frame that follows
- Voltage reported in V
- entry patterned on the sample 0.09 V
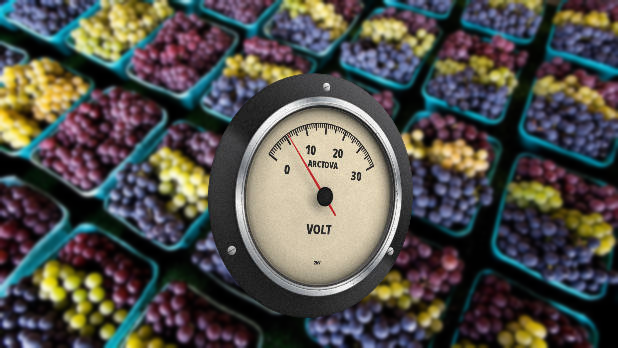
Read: 5 V
